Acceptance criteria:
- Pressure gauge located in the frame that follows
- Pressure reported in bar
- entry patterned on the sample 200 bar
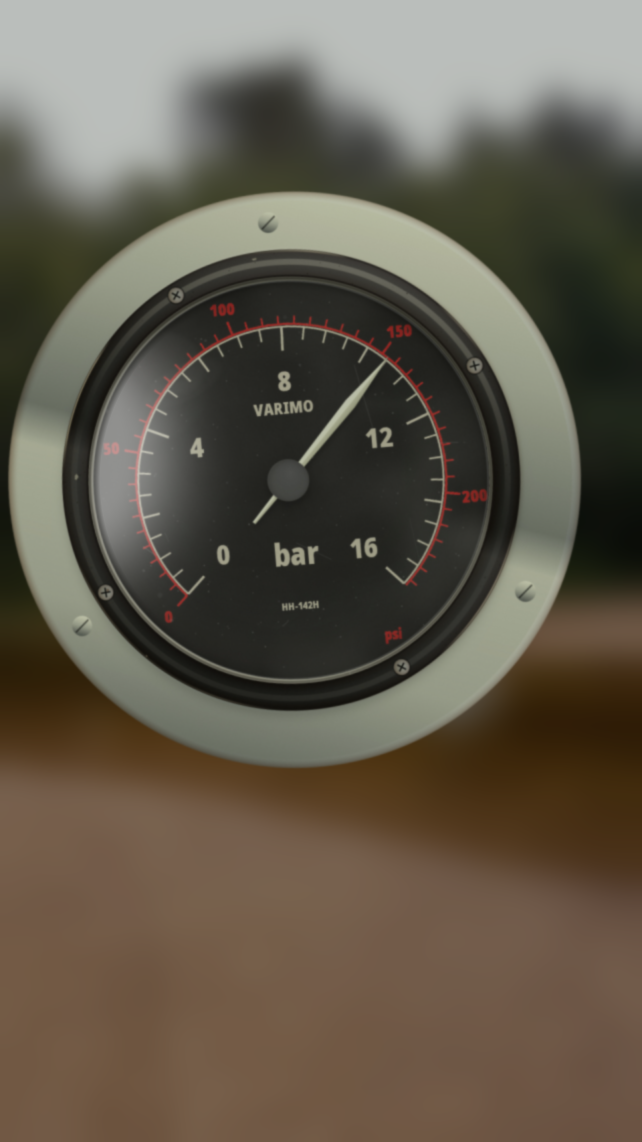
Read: 10.5 bar
